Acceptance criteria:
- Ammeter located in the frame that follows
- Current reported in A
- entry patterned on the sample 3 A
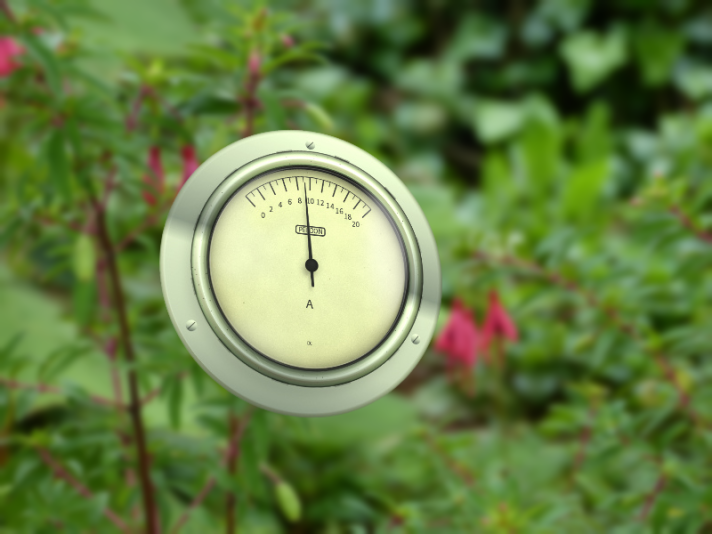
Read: 9 A
